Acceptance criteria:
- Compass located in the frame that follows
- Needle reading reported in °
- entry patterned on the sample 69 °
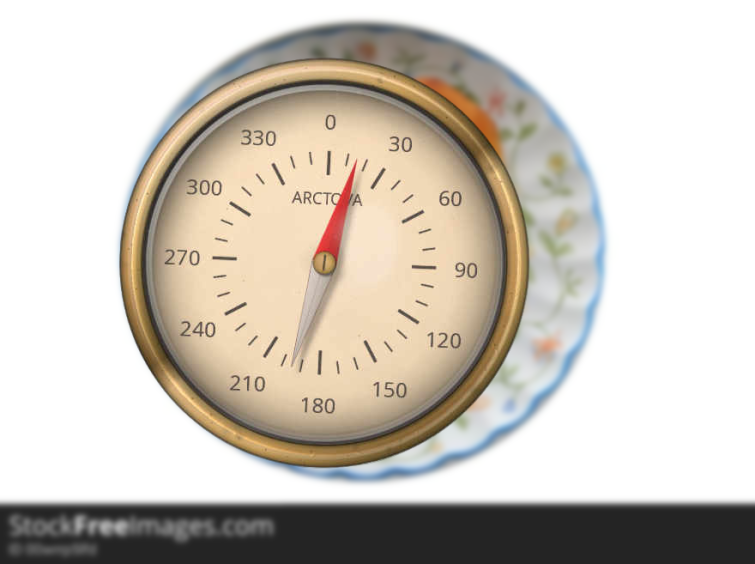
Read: 15 °
